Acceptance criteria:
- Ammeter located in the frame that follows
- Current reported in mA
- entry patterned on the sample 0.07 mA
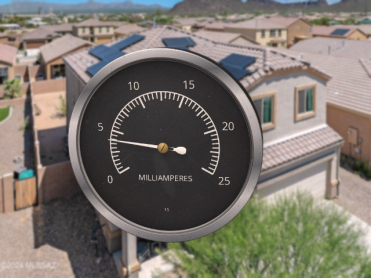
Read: 4 mA
